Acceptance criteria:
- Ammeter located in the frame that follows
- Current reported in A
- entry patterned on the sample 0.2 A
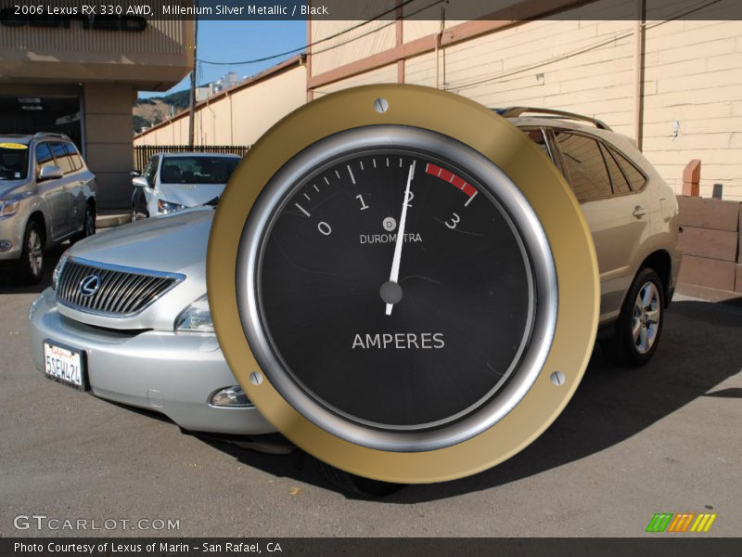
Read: 2 A
